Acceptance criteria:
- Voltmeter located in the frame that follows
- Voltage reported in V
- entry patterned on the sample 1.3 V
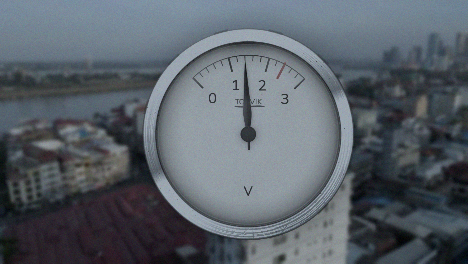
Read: 1.4 V
